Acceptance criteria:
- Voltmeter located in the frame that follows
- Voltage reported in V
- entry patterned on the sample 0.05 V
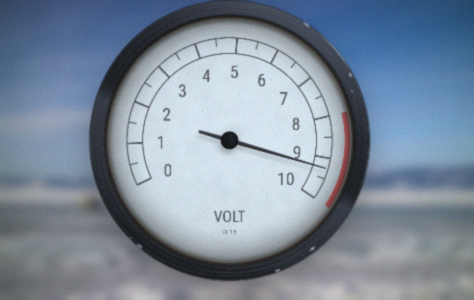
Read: 9.25 V
